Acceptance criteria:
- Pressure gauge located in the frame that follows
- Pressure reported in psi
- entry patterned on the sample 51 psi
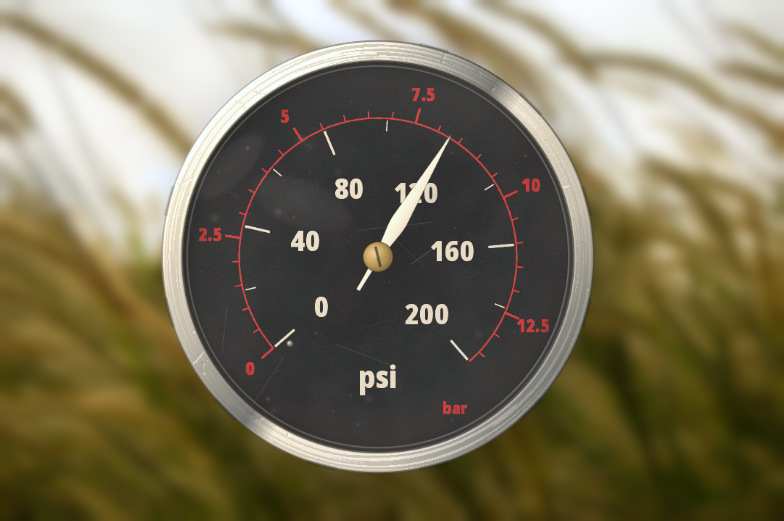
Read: 120 psi
